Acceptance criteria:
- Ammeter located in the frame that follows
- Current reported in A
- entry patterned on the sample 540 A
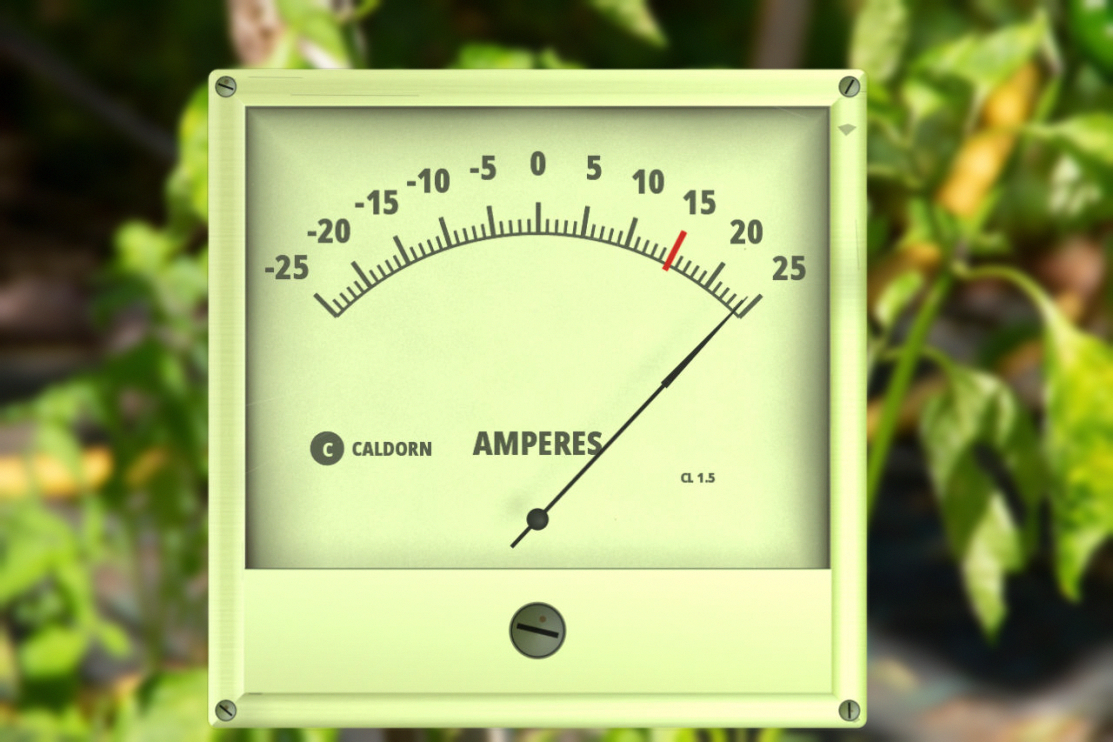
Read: 24 A
